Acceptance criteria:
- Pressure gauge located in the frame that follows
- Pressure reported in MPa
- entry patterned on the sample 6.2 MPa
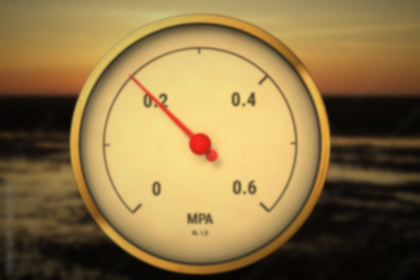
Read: 0.2 MPa
